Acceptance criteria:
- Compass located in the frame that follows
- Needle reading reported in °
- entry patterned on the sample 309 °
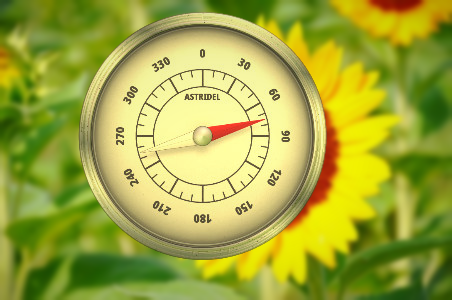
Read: 75 °
